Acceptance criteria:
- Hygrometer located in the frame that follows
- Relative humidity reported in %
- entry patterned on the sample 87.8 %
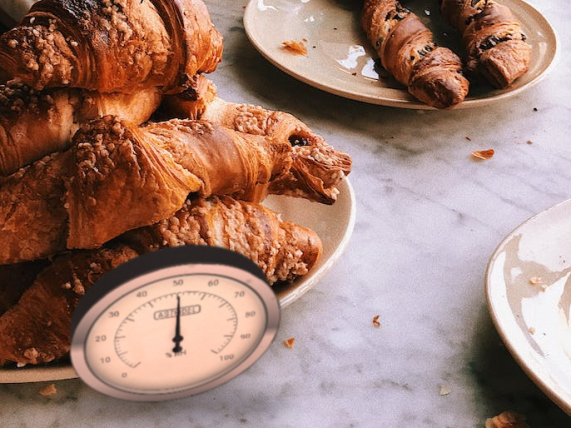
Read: 50 %
